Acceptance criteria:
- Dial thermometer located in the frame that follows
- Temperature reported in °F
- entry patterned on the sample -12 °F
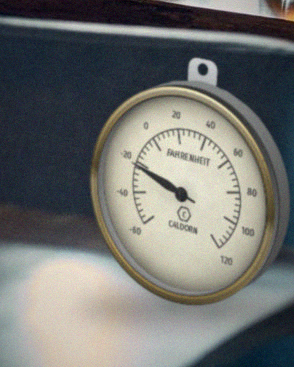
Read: -20 °F
